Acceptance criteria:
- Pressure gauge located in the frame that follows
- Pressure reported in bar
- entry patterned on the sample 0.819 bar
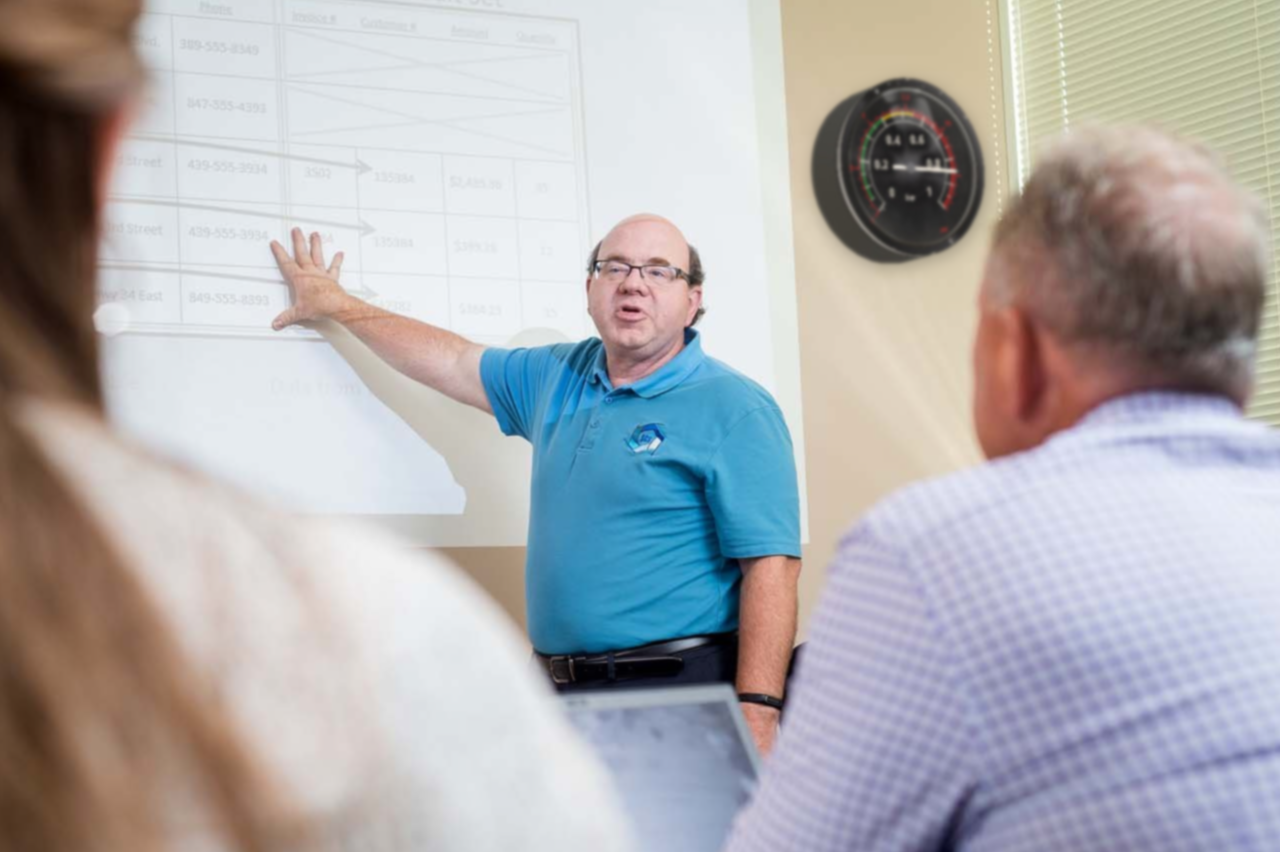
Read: 0.85 bar
